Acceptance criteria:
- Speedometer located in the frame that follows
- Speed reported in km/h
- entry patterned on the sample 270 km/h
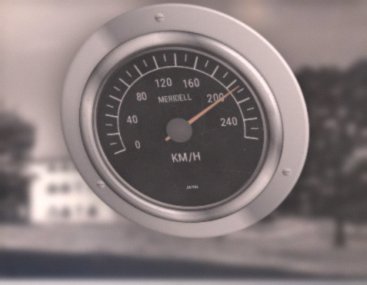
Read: 205 km/h
